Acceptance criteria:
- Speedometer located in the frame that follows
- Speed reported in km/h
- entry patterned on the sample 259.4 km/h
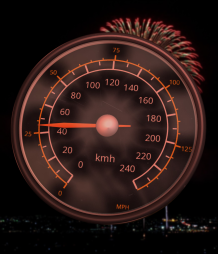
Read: 45 km/h
